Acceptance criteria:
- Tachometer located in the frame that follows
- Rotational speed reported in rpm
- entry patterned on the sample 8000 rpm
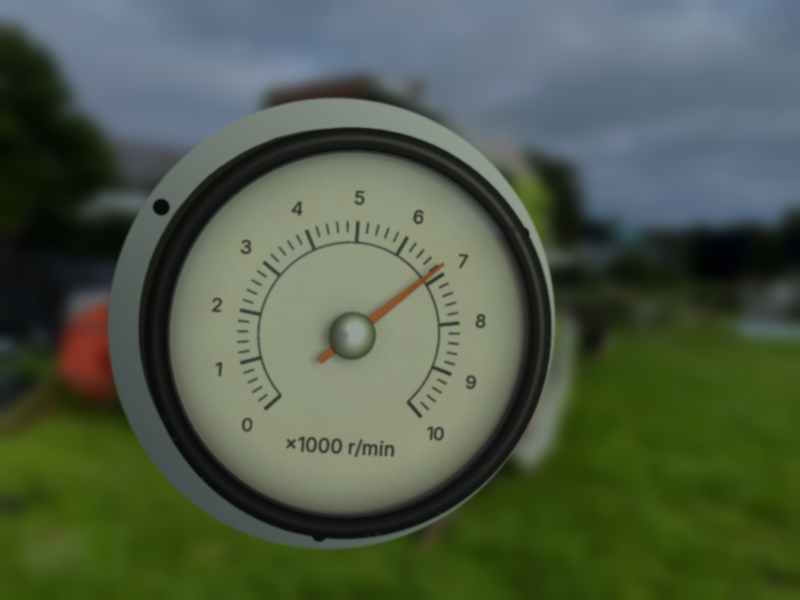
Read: 6800 rpm
